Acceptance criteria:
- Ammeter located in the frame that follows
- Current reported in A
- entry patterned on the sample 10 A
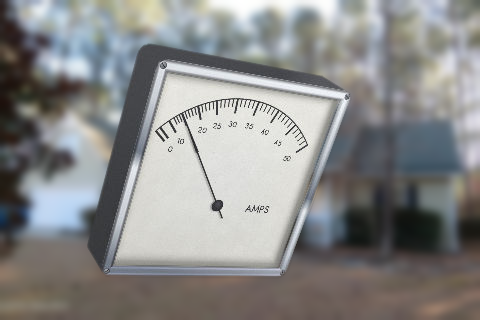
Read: 15 A
